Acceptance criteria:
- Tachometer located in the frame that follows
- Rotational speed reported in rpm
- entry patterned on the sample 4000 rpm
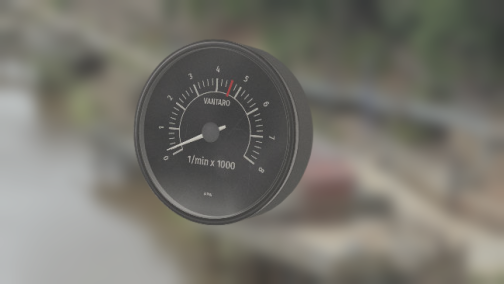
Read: 200 rpm
